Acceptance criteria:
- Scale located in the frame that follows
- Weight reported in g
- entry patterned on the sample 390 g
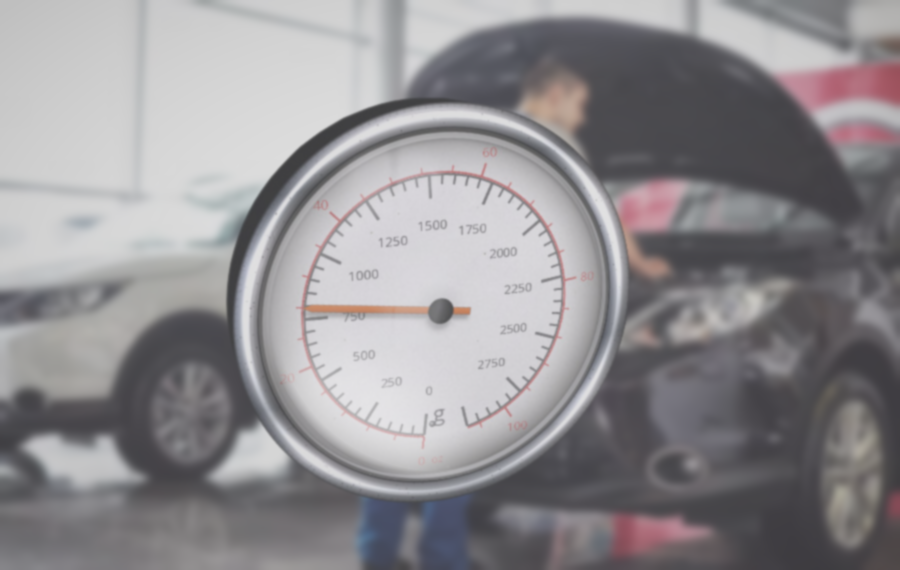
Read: 800 g
